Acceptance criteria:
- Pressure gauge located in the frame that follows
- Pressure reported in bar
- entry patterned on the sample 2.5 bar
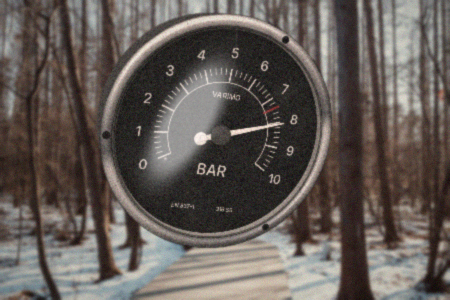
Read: 8 bar
